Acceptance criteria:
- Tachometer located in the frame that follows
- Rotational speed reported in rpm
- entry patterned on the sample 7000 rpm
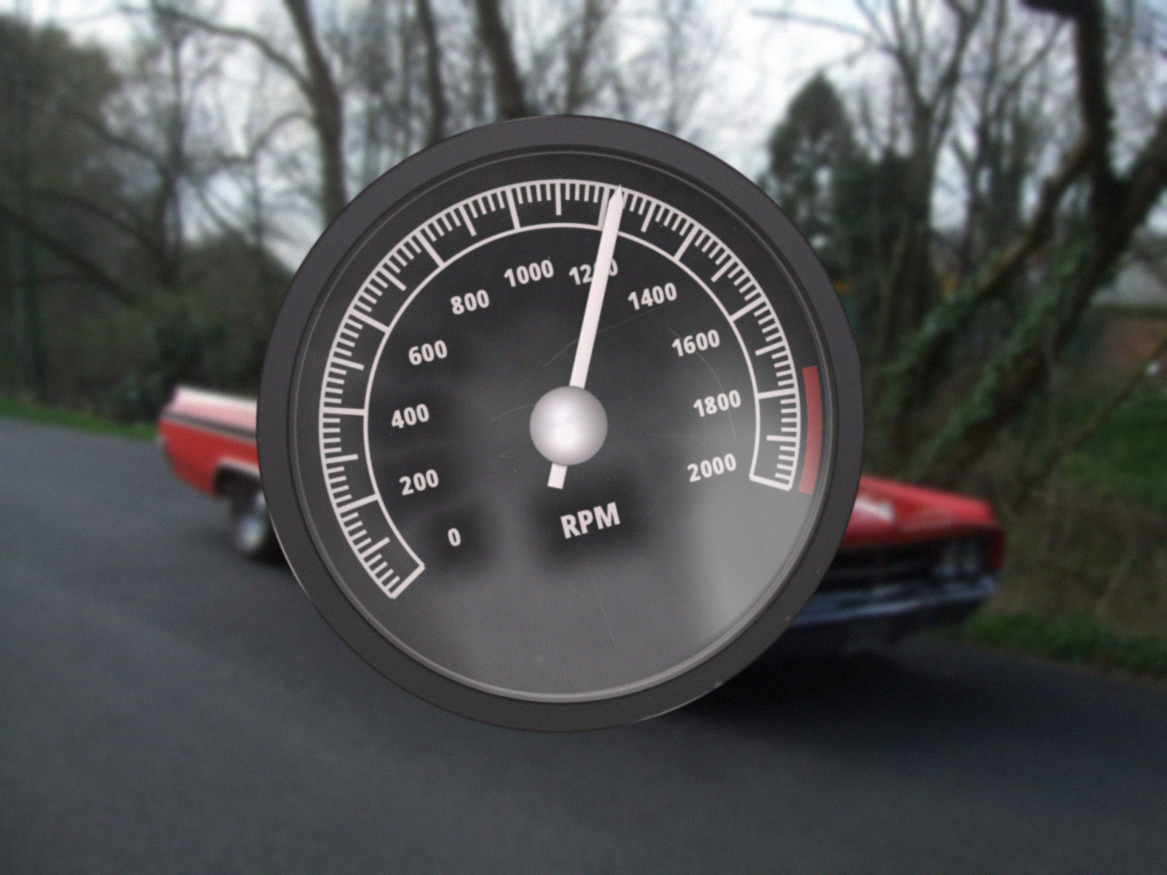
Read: 1220 rpm
